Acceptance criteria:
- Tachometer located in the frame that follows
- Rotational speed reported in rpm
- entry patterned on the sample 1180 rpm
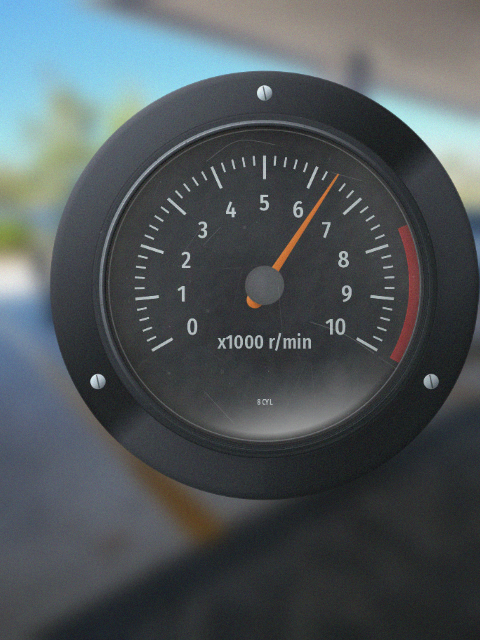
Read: 6400 rpm
